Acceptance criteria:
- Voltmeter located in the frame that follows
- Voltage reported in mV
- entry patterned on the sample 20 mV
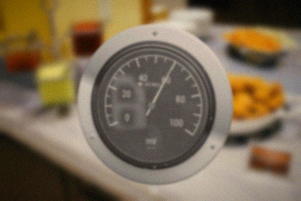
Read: 60 mV
